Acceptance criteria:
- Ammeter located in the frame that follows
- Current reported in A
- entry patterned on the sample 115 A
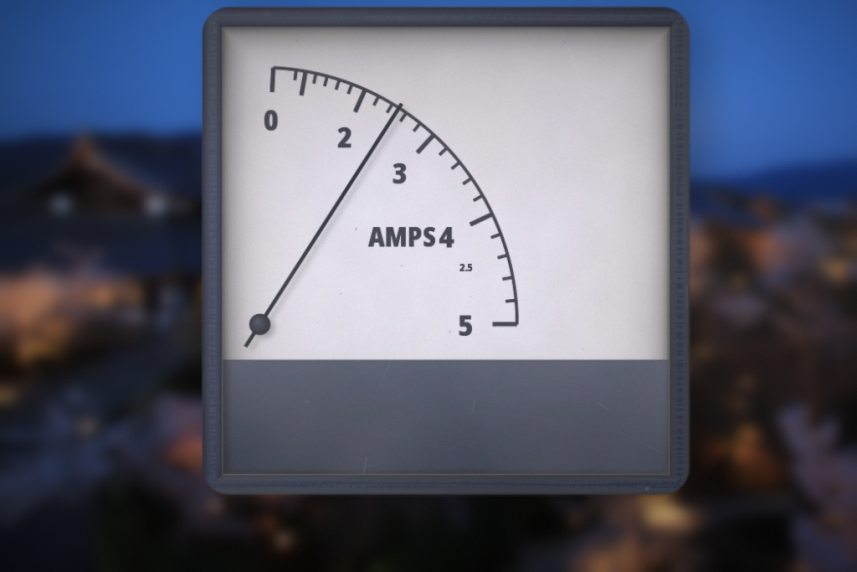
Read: 2.5 A
